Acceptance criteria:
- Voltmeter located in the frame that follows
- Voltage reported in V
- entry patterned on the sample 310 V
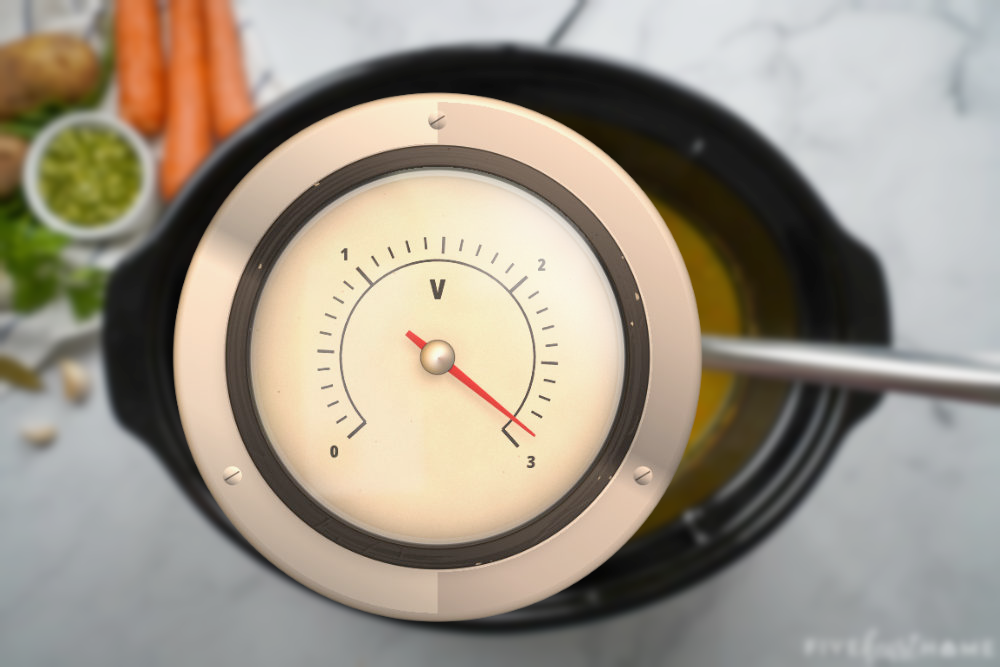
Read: 2.9 V
